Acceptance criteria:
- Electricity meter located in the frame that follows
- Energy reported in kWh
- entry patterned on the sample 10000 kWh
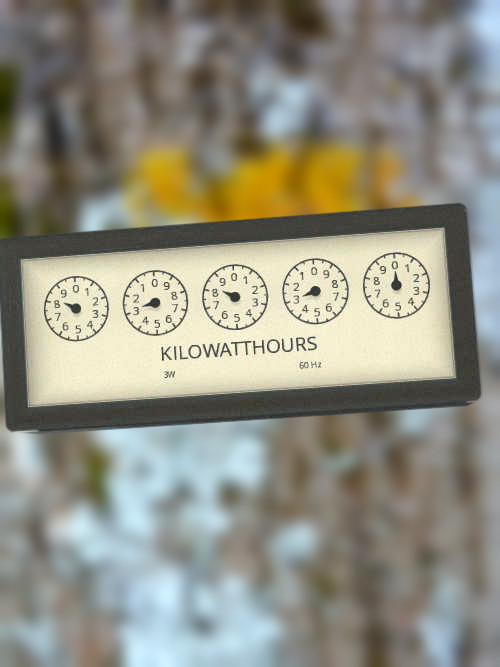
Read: 82830 kWh
